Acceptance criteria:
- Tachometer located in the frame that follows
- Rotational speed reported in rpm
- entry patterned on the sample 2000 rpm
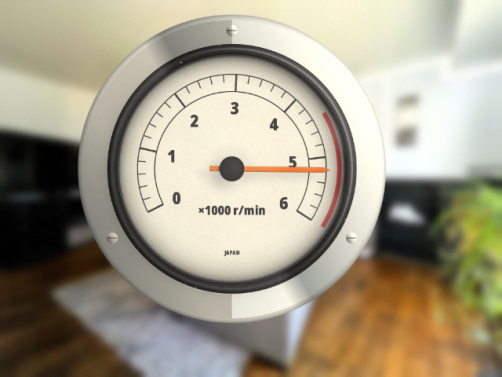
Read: 5200 rpm
